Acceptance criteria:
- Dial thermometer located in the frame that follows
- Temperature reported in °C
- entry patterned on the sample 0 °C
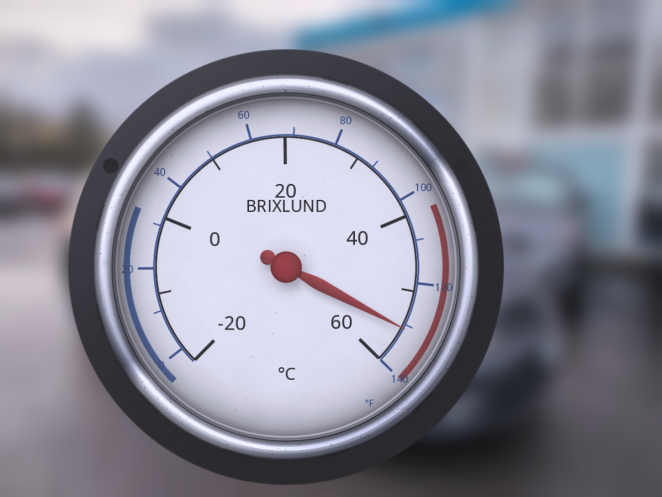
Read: 55 °C
